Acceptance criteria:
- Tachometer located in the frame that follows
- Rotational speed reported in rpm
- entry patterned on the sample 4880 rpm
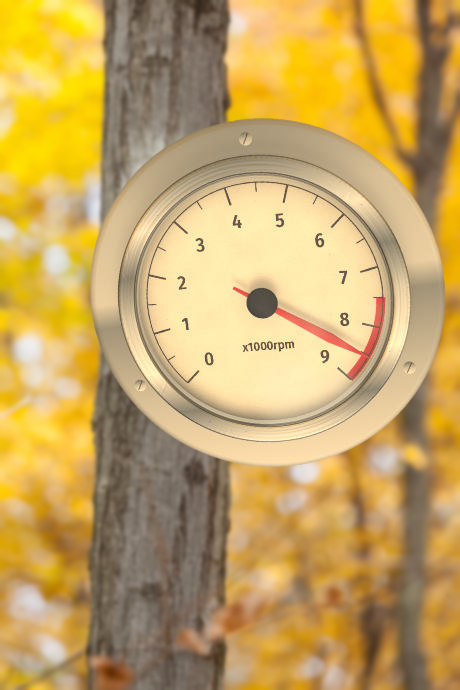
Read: 8500 rpm
